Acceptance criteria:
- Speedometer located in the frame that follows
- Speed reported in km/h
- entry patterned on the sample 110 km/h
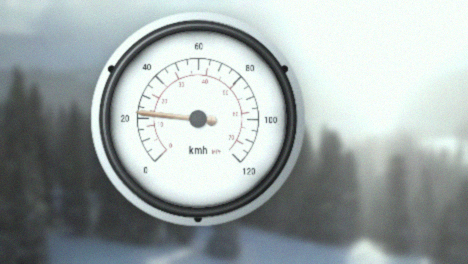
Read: 22.5 km/h
